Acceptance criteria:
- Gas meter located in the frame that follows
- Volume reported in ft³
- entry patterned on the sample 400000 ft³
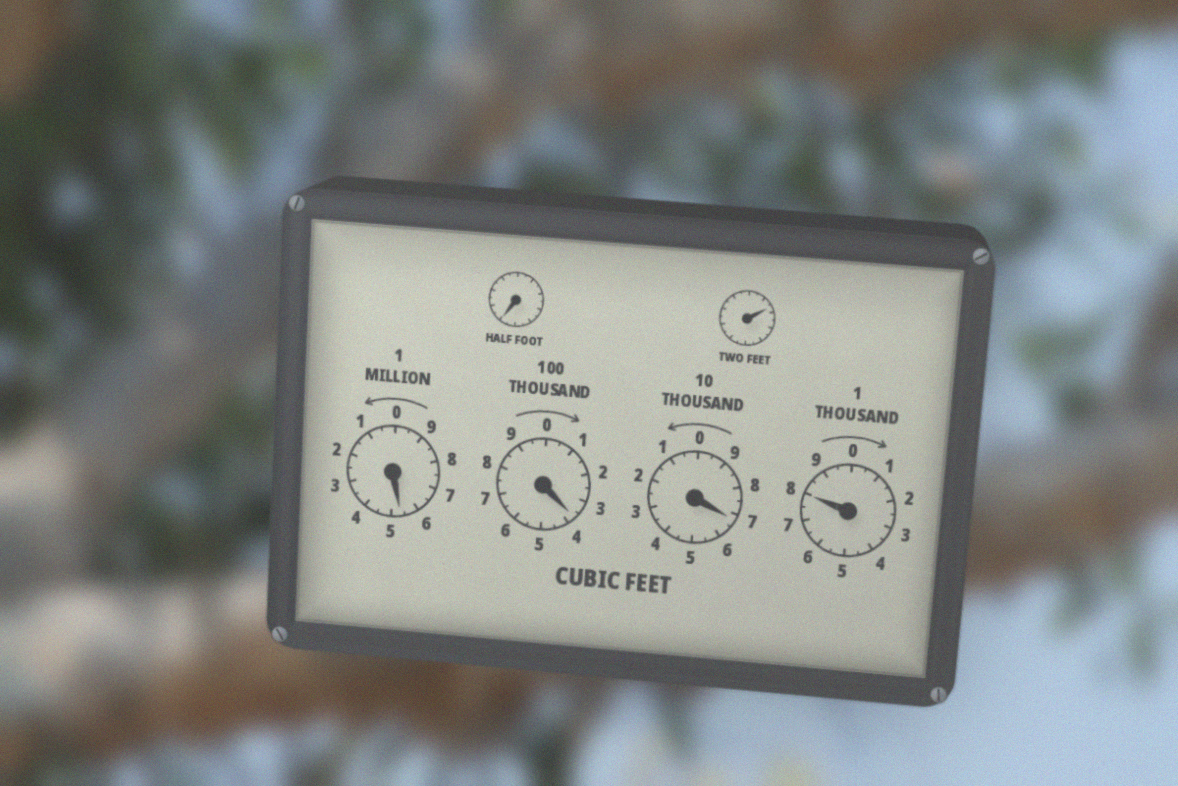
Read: 536800 ft³
